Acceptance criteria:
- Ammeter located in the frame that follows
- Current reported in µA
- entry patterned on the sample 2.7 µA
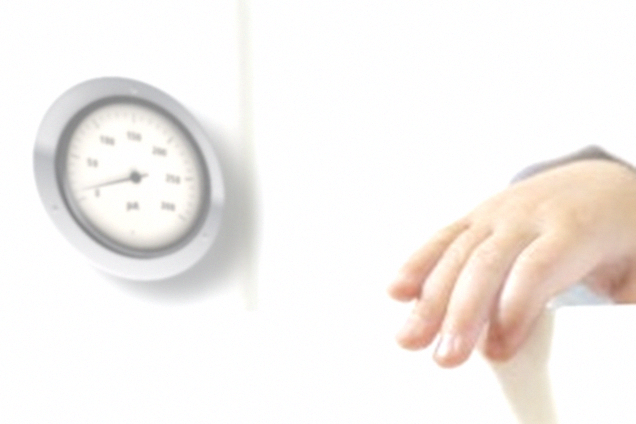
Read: 10 µA
